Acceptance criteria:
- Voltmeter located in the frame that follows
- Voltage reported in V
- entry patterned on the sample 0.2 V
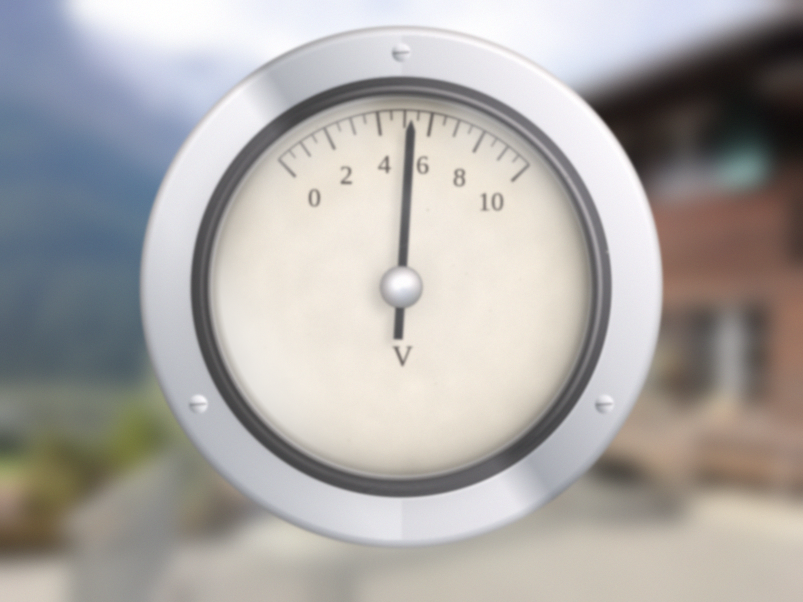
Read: 5.25 V
